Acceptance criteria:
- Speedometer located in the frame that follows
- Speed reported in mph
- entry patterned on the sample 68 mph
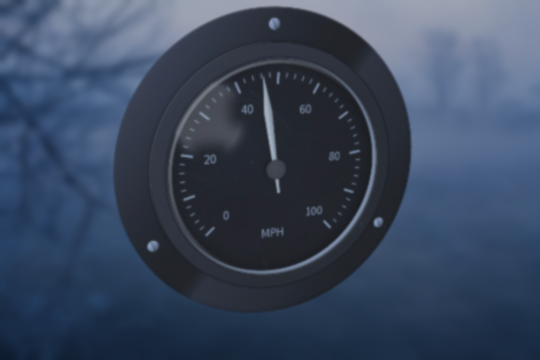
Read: 46 mph
